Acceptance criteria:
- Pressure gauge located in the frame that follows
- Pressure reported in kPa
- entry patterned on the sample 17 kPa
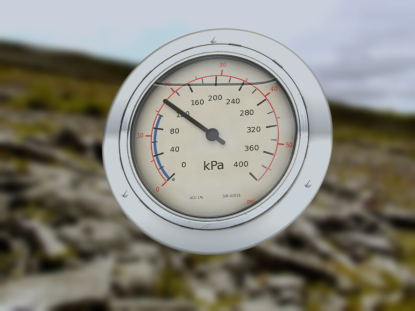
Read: 120 kPa
